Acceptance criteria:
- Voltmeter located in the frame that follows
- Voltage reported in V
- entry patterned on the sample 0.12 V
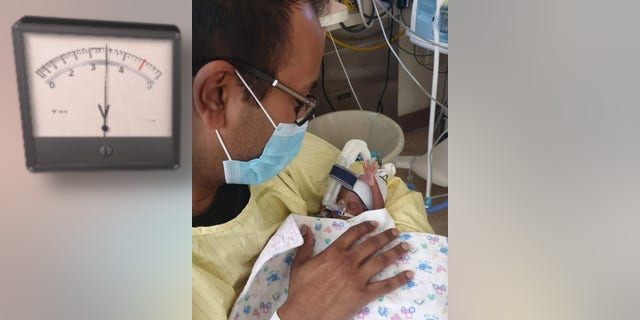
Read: 3.5 V
